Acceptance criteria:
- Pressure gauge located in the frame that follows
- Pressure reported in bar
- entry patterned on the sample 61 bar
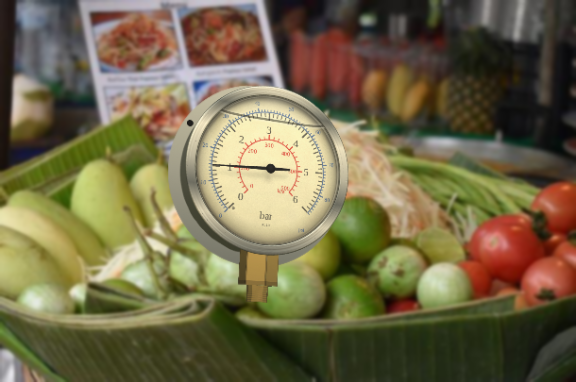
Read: 1 bar
